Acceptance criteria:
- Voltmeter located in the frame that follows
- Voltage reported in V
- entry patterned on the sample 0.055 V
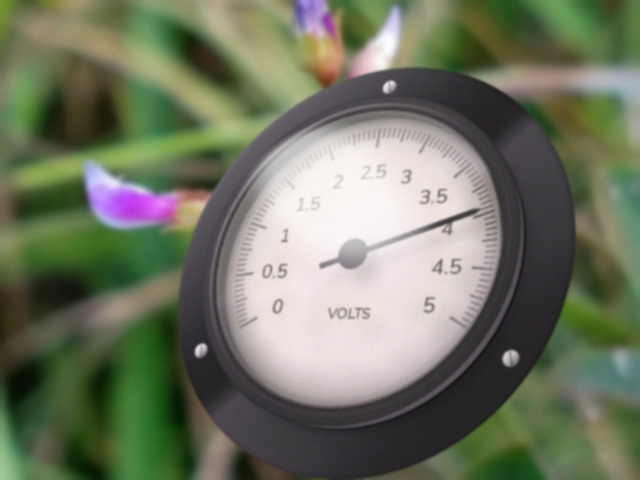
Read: 4 V
